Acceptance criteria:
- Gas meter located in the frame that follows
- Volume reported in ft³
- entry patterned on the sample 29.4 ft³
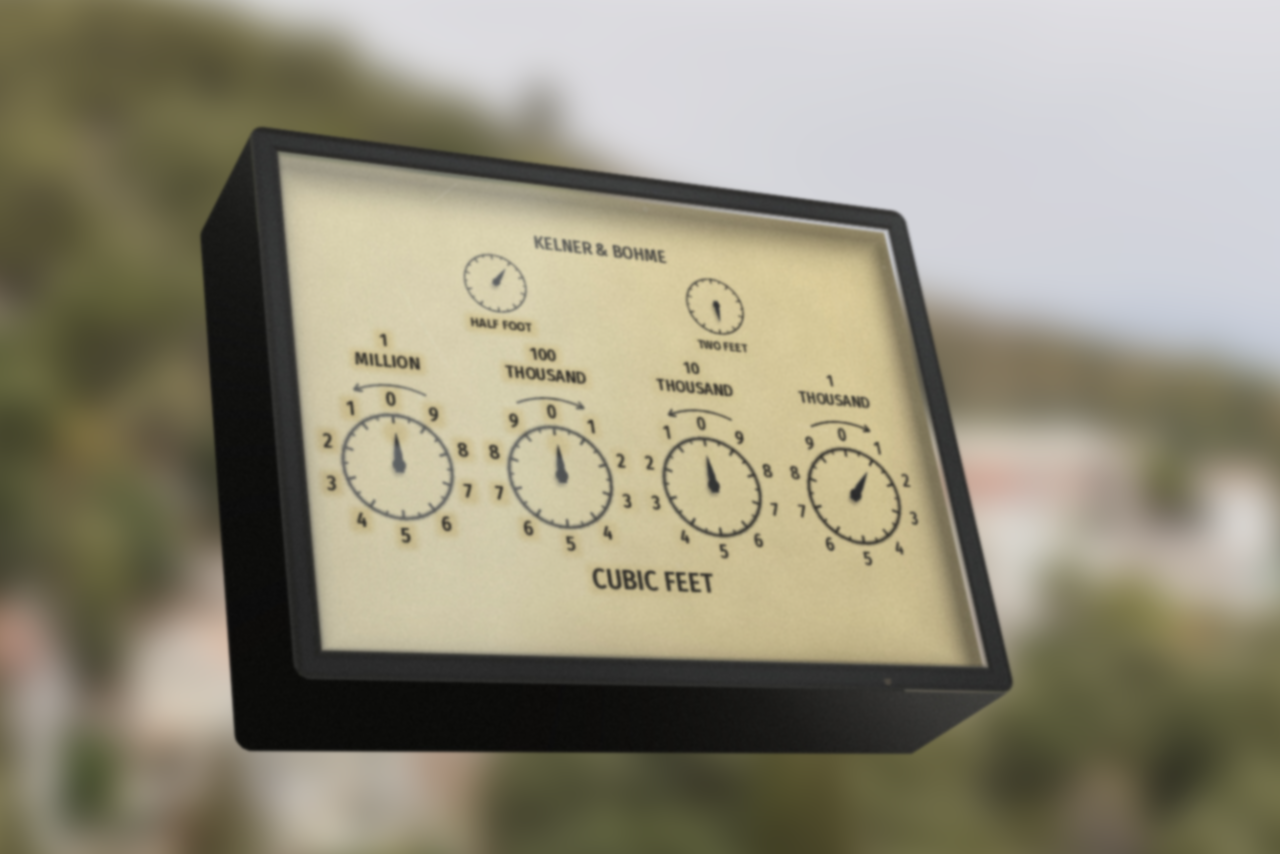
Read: 100 ft³
